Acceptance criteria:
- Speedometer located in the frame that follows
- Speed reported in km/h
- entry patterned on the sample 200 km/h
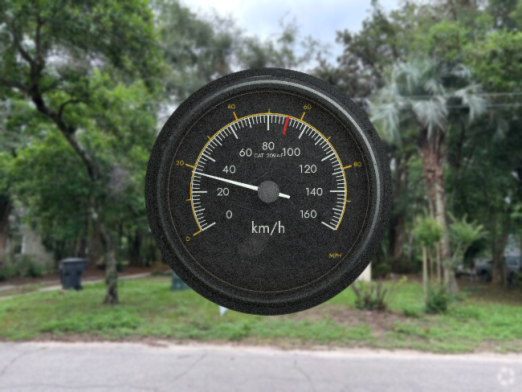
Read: 30 km/h
